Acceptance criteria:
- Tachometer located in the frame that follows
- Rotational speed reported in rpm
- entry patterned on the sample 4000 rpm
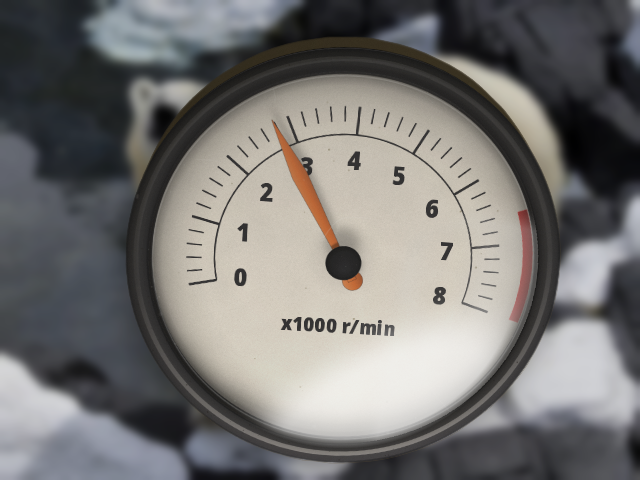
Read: 2800 rpm
